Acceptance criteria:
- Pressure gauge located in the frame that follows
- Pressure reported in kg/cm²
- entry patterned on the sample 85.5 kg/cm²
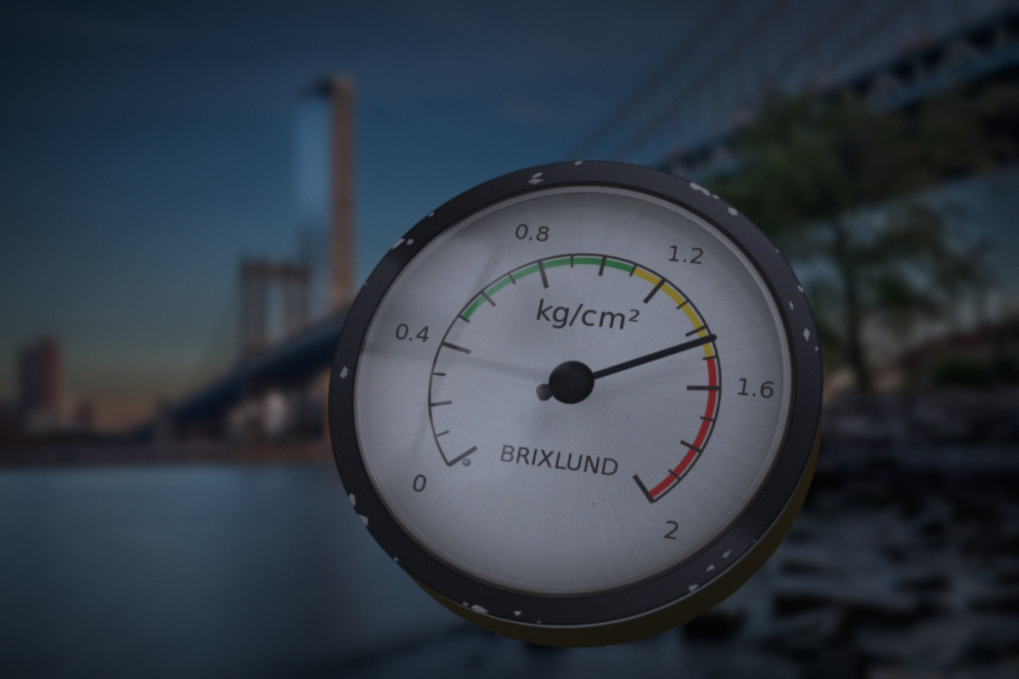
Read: 1.45 kg/cm²
